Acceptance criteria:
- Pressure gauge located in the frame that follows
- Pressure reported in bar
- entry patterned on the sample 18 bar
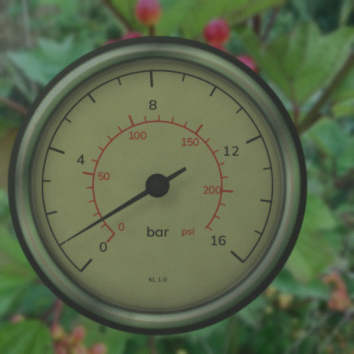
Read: 1 bar
